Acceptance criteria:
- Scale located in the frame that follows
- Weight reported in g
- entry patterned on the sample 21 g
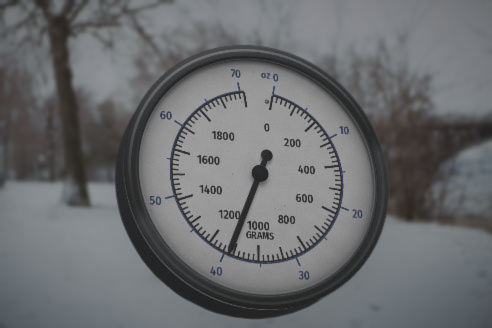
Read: 1120 g
